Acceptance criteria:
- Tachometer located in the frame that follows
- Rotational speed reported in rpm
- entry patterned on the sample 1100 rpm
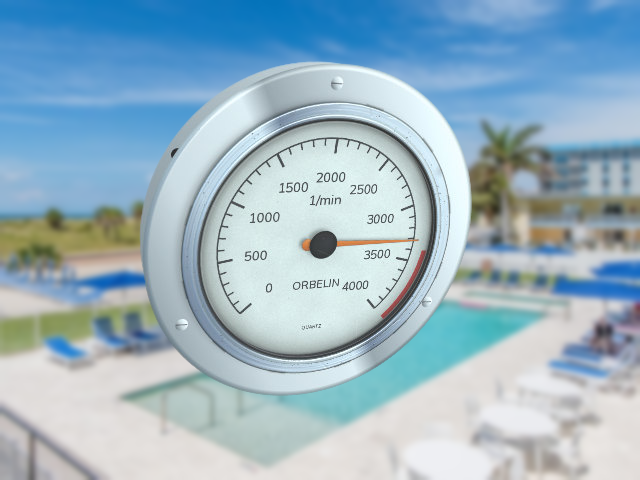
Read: 3300 rpm
